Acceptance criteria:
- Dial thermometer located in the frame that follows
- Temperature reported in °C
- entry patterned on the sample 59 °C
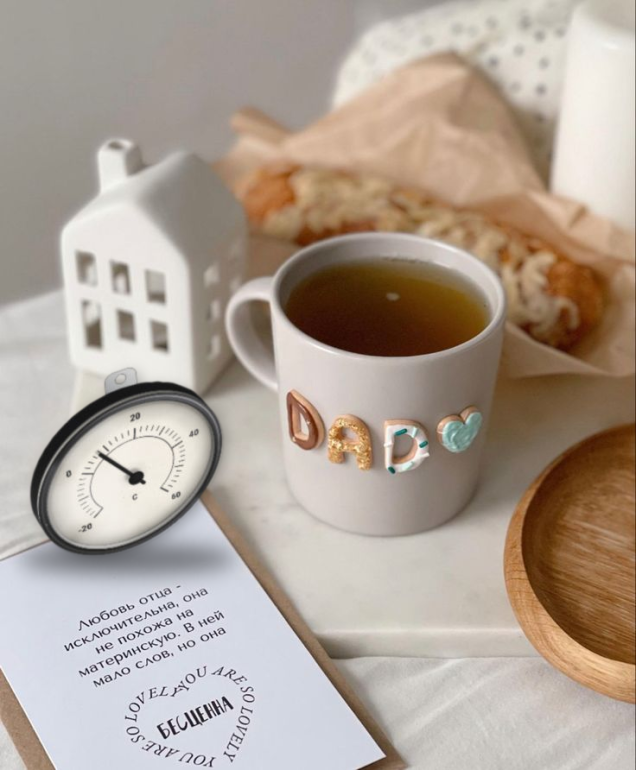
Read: 8 °C
